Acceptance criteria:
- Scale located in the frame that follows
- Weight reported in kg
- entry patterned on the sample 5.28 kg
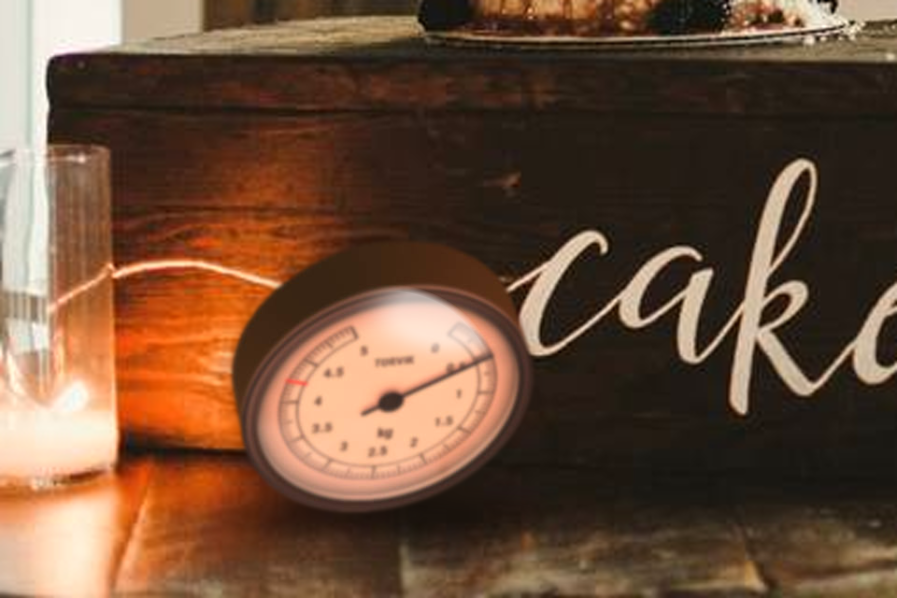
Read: 0.5 kg
